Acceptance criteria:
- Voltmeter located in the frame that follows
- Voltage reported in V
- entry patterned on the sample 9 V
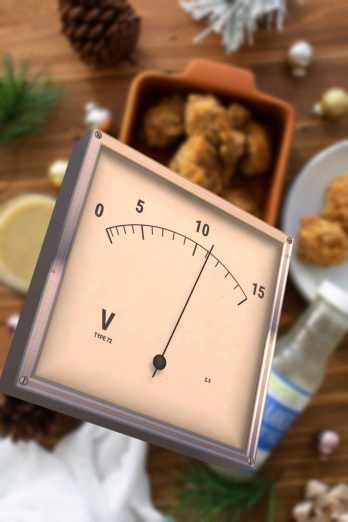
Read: 11 V
